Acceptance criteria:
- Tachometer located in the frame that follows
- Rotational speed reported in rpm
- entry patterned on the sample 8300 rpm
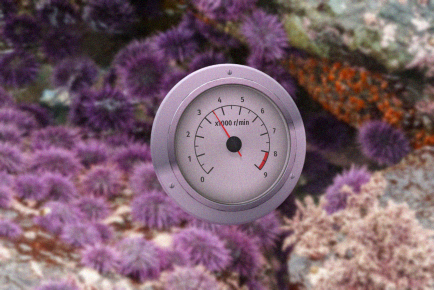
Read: 3500 rpm
